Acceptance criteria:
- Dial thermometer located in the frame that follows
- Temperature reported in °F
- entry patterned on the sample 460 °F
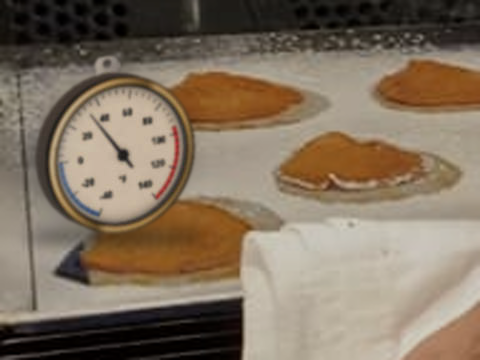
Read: 32 °F
